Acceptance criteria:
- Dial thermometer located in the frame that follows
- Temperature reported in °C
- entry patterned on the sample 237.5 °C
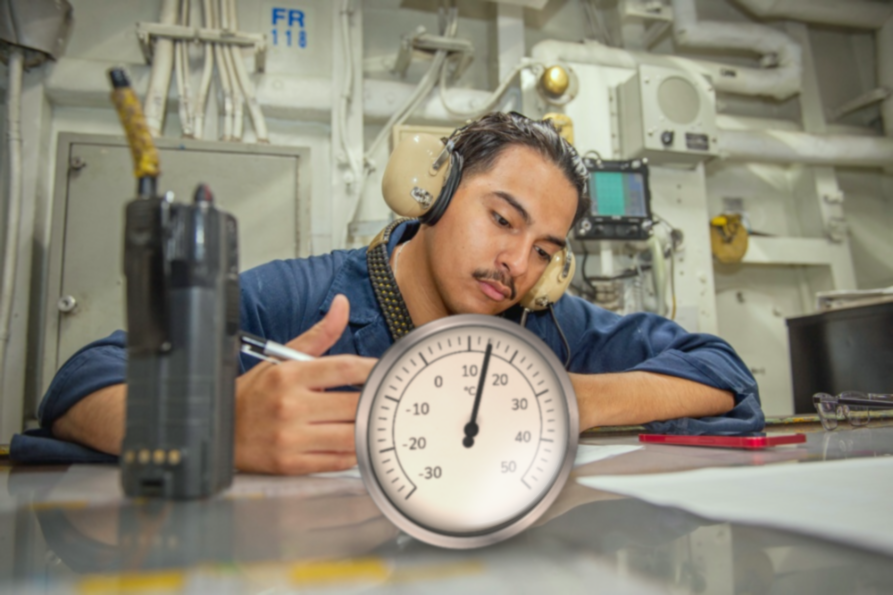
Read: 14 °C
